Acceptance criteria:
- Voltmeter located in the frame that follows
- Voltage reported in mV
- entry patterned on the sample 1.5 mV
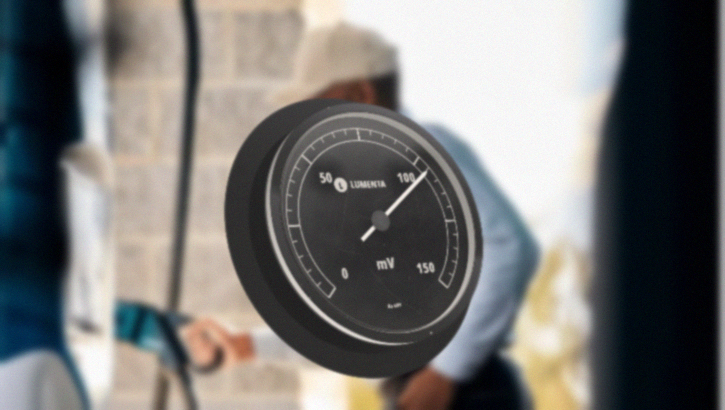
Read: 105 mV
